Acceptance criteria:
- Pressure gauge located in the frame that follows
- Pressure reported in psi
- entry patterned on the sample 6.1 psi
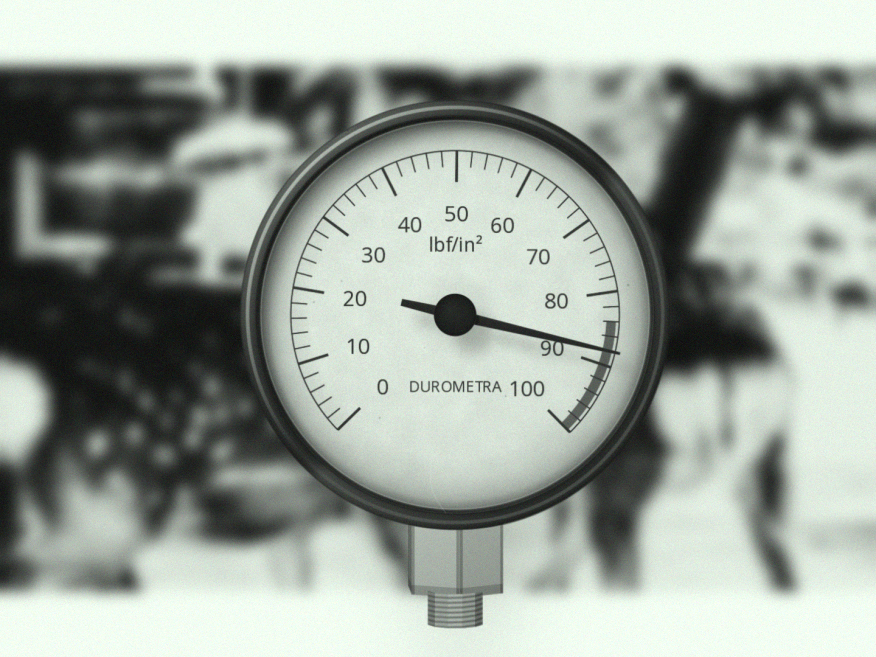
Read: 88 psi
